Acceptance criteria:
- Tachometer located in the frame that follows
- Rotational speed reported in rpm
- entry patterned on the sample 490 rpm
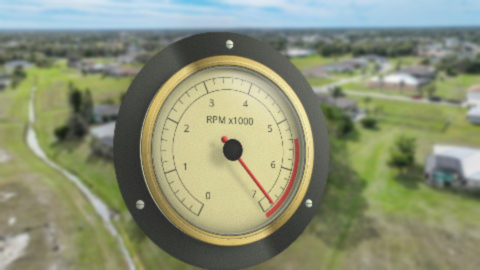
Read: 6800 rpm
